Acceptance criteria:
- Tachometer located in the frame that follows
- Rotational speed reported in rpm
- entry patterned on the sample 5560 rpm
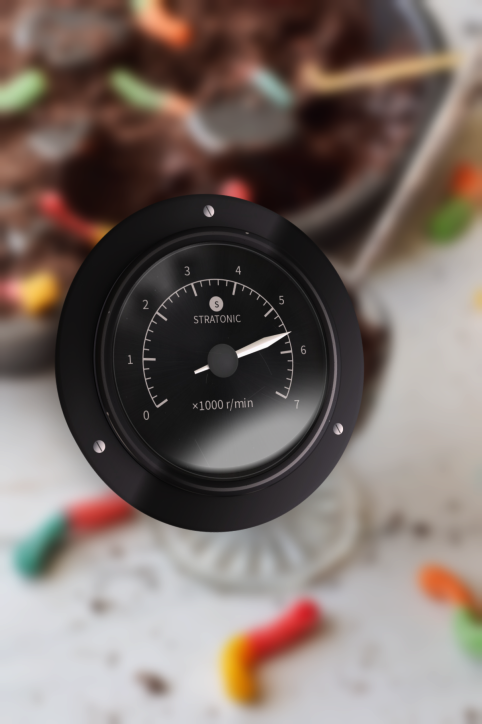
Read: 5600 rpm
